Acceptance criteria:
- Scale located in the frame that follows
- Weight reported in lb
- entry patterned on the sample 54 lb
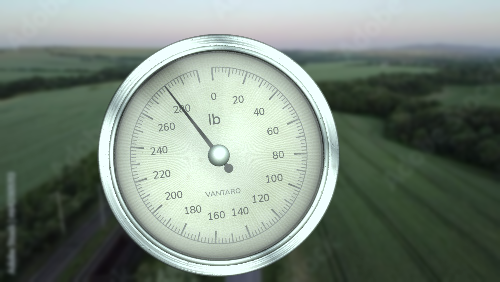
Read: 280 lb
